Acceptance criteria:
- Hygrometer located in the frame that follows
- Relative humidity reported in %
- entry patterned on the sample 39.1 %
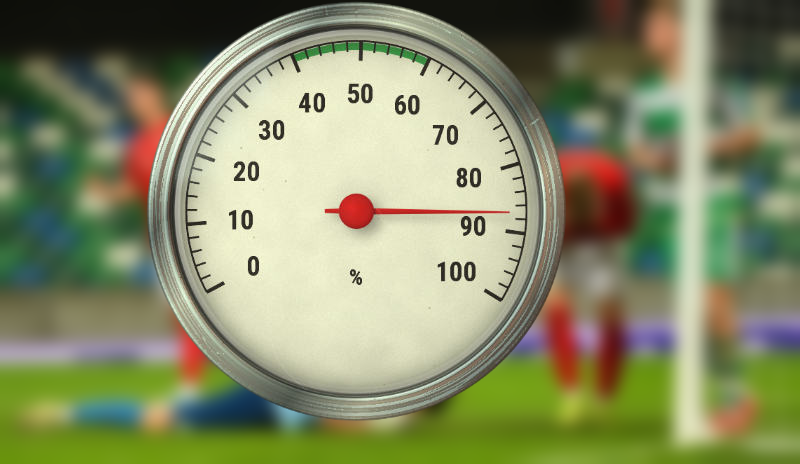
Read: 87 %
